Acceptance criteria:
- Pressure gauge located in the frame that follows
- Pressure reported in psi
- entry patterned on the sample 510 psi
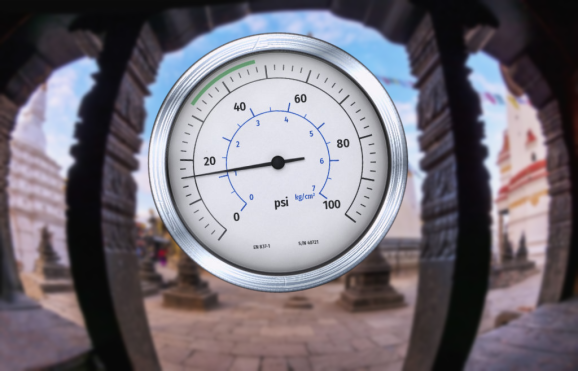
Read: 16 psi
